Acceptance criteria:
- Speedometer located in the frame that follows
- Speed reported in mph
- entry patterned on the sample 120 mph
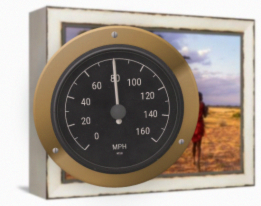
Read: 80 mph
